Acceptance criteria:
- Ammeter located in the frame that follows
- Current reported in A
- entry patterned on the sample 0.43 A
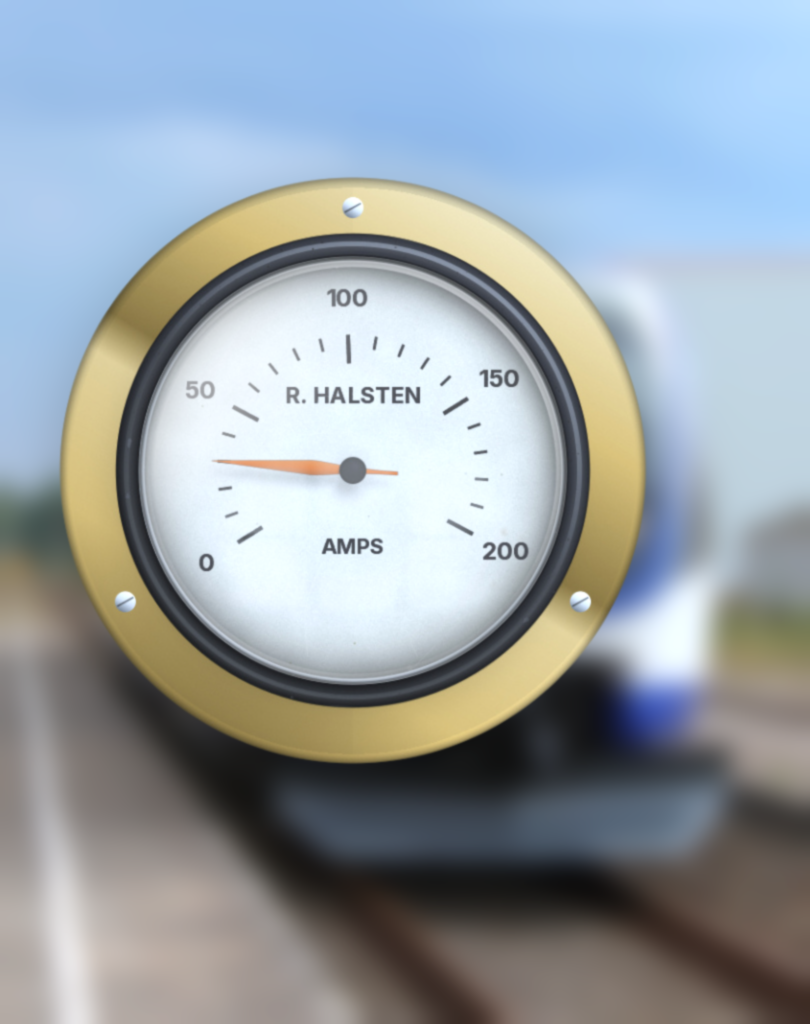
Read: 30 A
